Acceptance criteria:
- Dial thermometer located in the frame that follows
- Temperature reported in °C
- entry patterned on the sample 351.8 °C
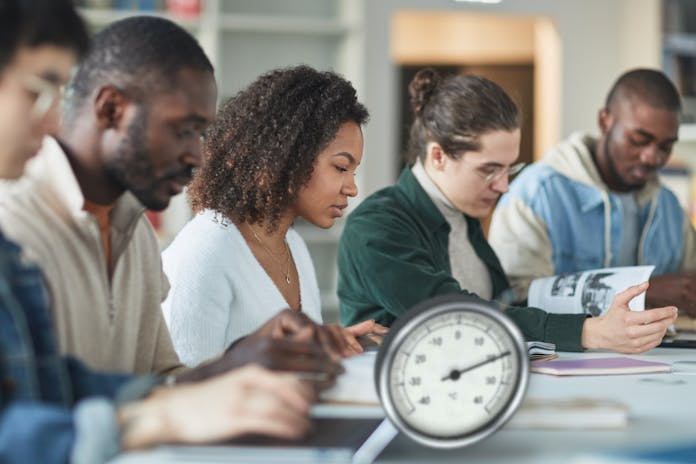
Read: 20 °C
